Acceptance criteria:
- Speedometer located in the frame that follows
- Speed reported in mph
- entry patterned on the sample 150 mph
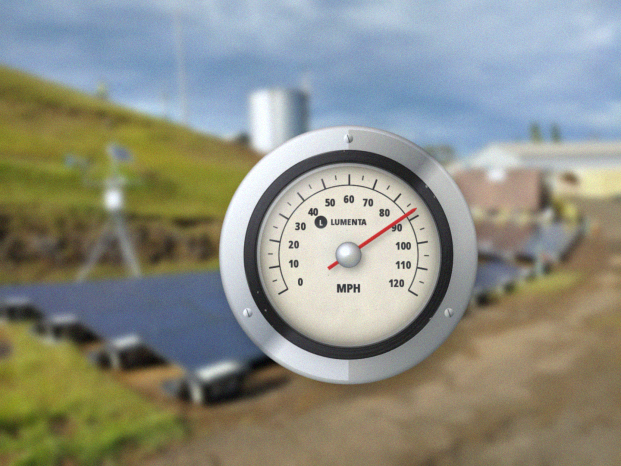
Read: 87.5 mph
